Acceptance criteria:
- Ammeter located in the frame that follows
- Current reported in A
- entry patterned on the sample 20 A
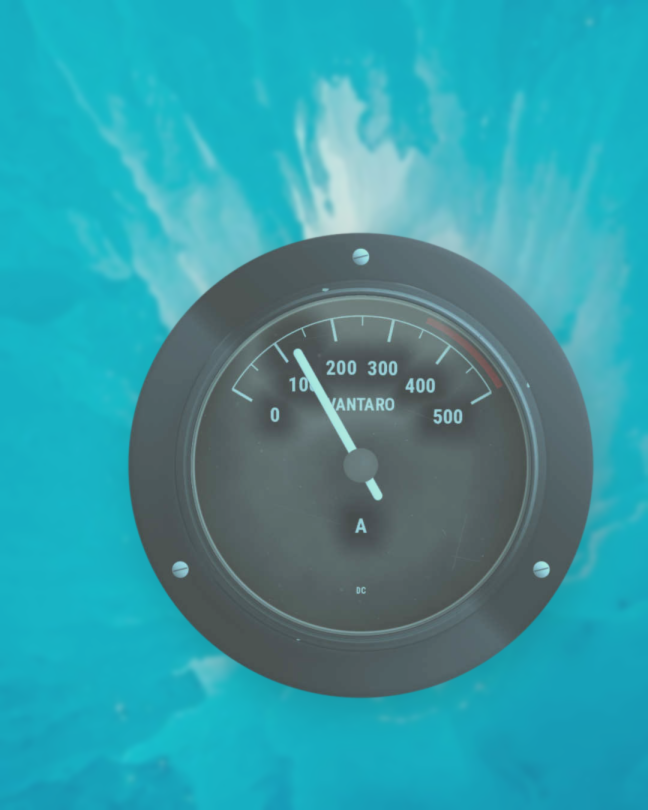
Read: 125 A
